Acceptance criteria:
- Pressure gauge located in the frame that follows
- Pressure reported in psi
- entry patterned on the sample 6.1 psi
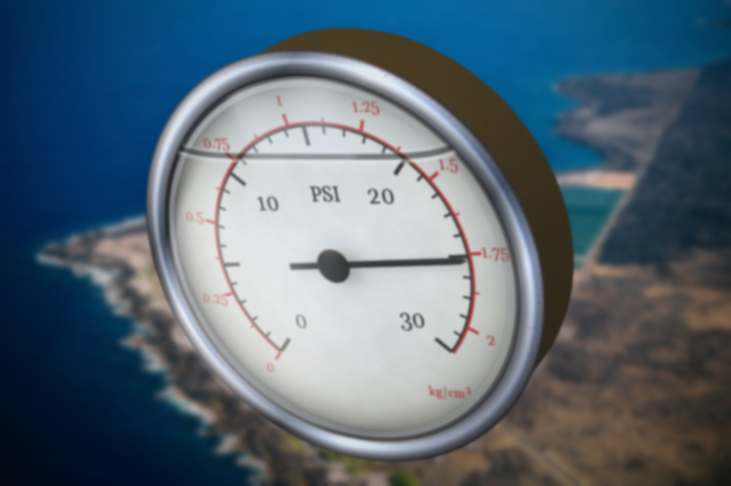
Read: 25 psi
